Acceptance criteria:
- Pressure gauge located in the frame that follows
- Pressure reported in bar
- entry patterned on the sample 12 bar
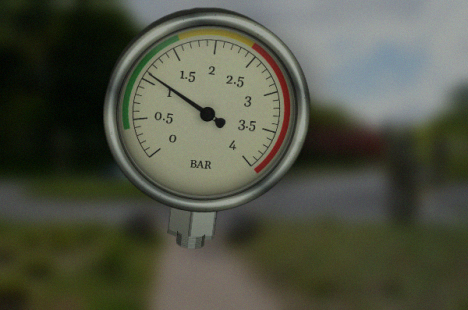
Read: 1.1 bar
